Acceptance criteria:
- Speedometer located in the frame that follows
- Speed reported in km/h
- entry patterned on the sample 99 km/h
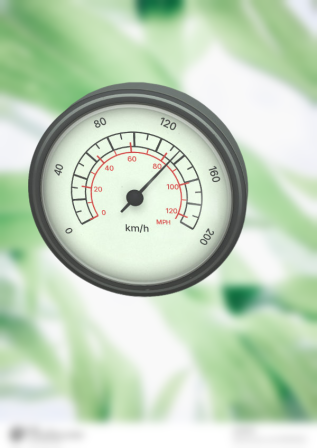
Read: 135 km/h
